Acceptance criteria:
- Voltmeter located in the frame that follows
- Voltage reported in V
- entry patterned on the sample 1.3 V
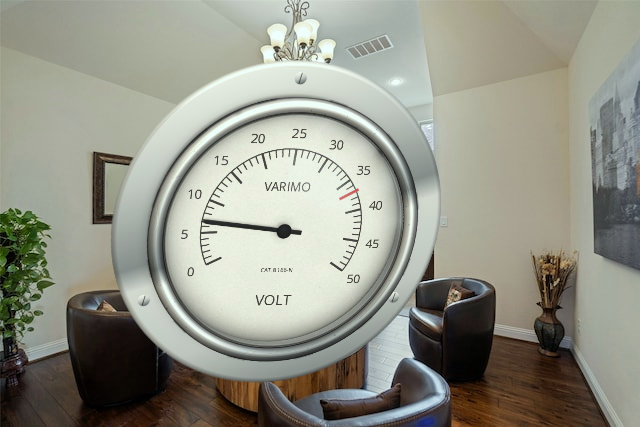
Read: 7 V
